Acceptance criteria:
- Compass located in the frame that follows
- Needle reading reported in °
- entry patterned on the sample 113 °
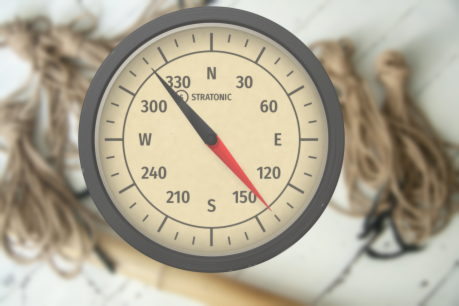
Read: 140 °
